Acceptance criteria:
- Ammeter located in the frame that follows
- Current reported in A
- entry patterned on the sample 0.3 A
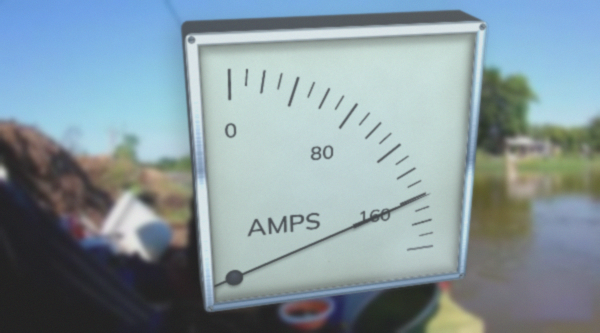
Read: 160 A
